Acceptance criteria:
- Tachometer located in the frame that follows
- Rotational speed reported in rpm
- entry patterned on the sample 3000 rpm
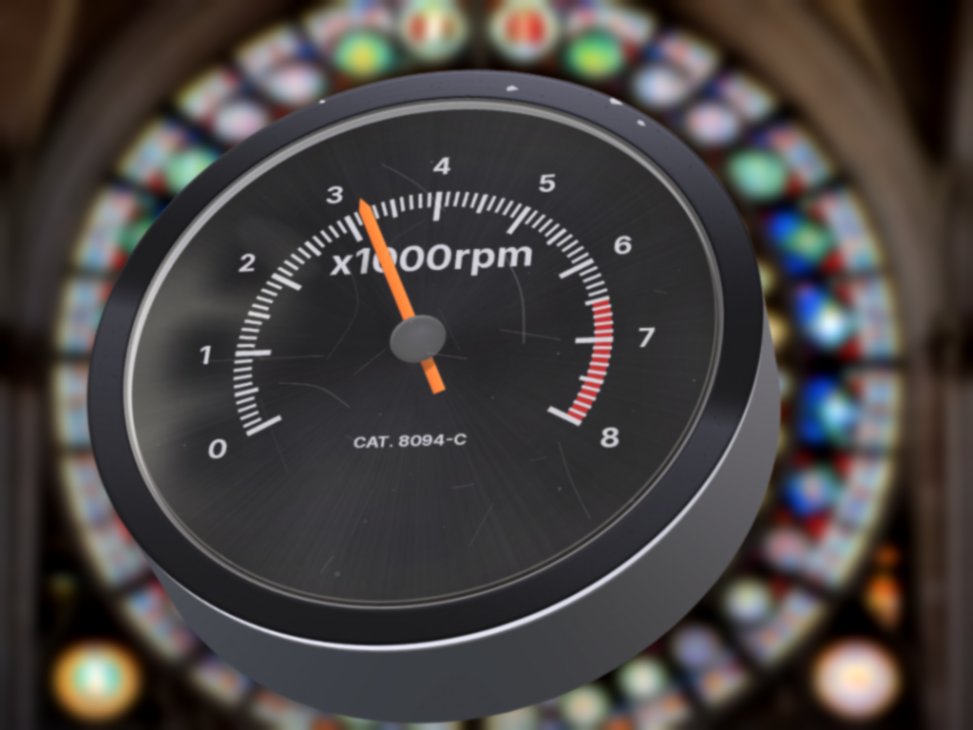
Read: 3200 rpm
